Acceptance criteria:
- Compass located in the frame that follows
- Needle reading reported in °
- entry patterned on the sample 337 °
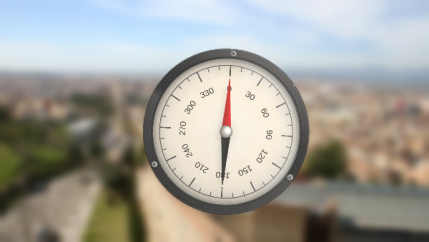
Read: 0 °
